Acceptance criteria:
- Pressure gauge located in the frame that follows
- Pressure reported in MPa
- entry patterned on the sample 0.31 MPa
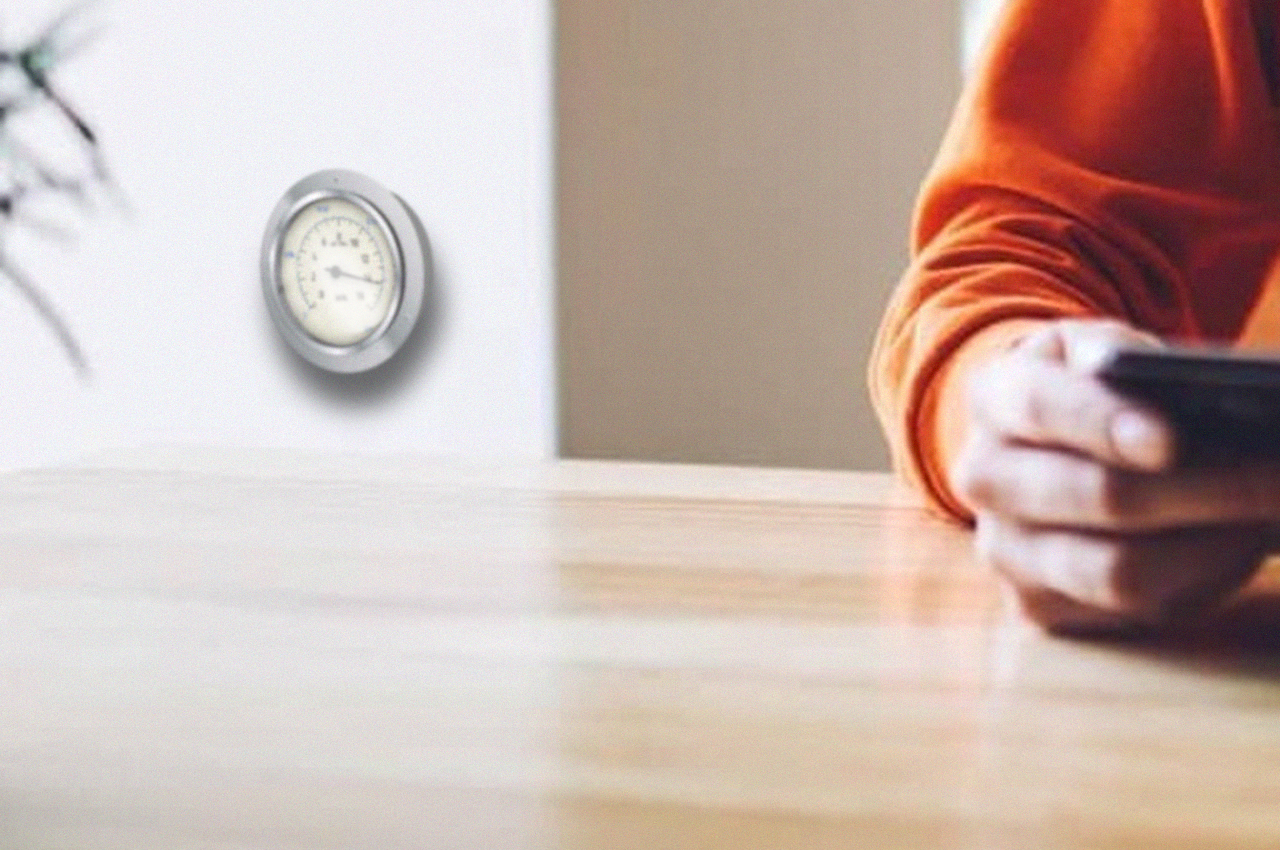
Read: 14 MPa
